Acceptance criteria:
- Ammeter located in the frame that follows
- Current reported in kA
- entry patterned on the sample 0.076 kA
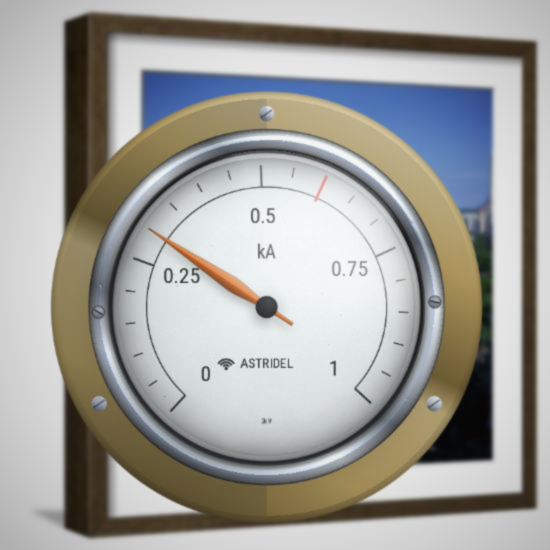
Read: 0.3 kA
